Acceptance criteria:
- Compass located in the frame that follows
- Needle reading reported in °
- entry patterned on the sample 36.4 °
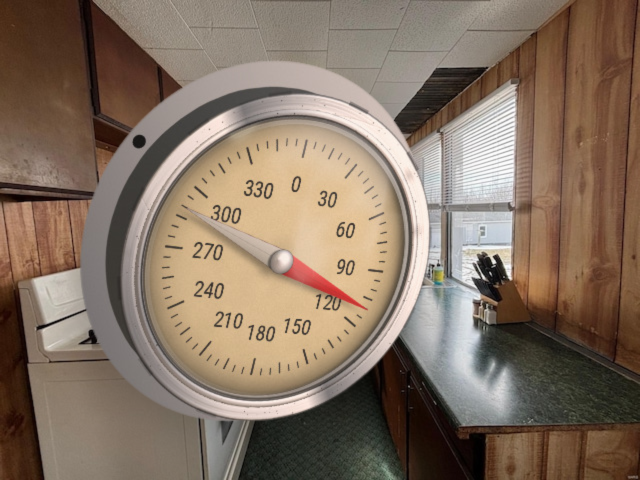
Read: 110 °
